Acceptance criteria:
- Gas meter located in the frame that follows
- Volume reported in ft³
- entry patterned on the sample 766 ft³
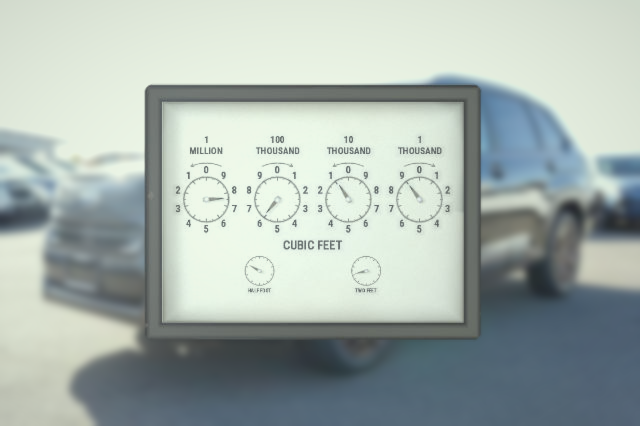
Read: 760900 ft³
